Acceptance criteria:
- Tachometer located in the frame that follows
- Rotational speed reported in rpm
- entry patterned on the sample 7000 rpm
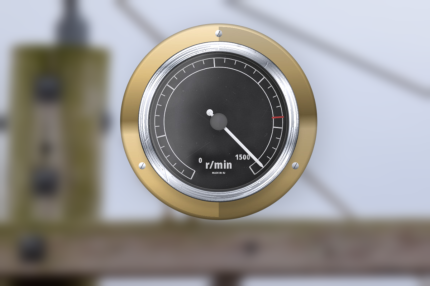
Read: 1450 rpm
